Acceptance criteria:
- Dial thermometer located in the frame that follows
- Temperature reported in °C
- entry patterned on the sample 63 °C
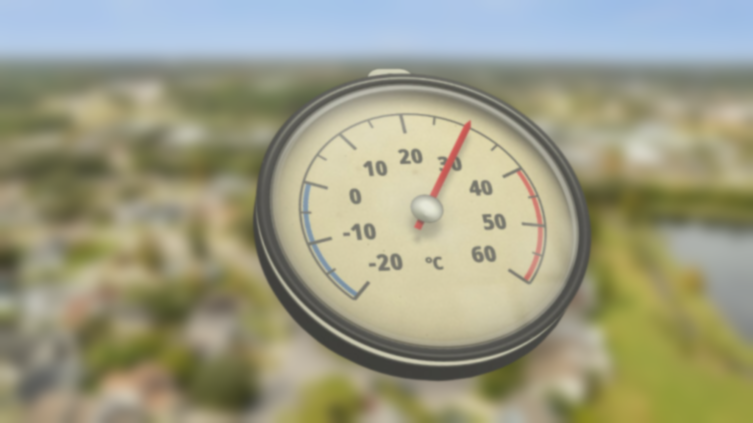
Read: 30 °C
